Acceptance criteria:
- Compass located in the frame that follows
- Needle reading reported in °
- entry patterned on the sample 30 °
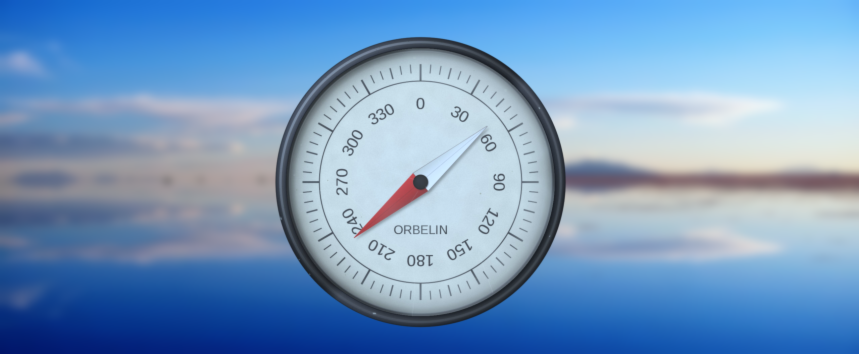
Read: 230 °
